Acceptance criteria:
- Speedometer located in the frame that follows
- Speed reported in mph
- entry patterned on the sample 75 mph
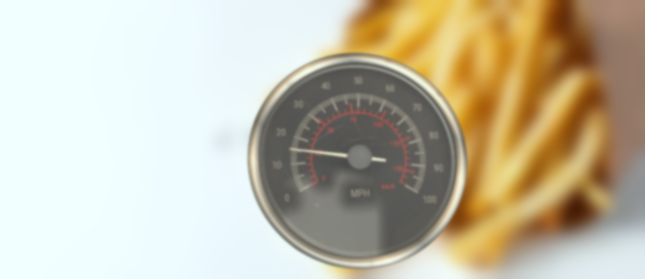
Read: 15 mph
